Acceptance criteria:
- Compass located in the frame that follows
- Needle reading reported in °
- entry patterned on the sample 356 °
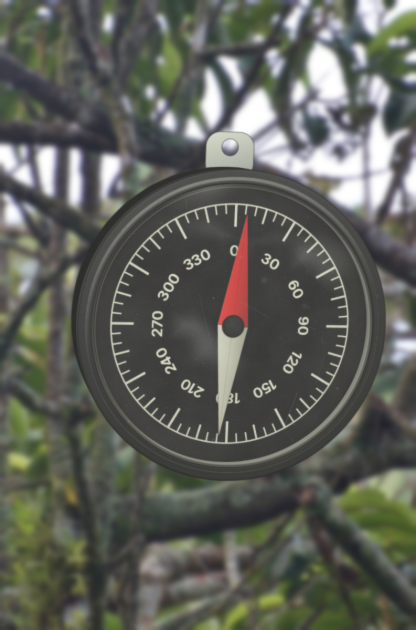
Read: 5 °
